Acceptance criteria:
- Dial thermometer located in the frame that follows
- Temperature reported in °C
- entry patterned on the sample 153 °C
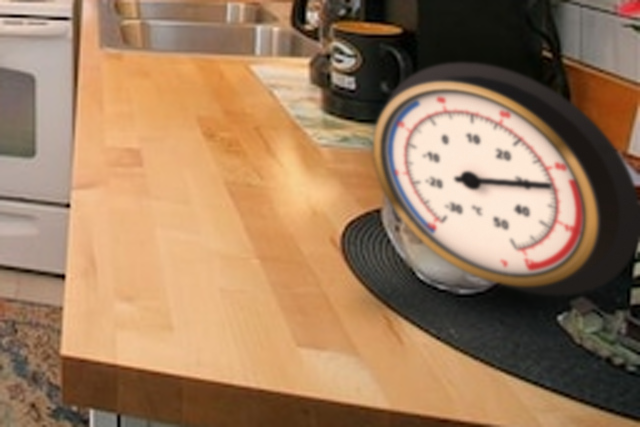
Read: 30 °C
